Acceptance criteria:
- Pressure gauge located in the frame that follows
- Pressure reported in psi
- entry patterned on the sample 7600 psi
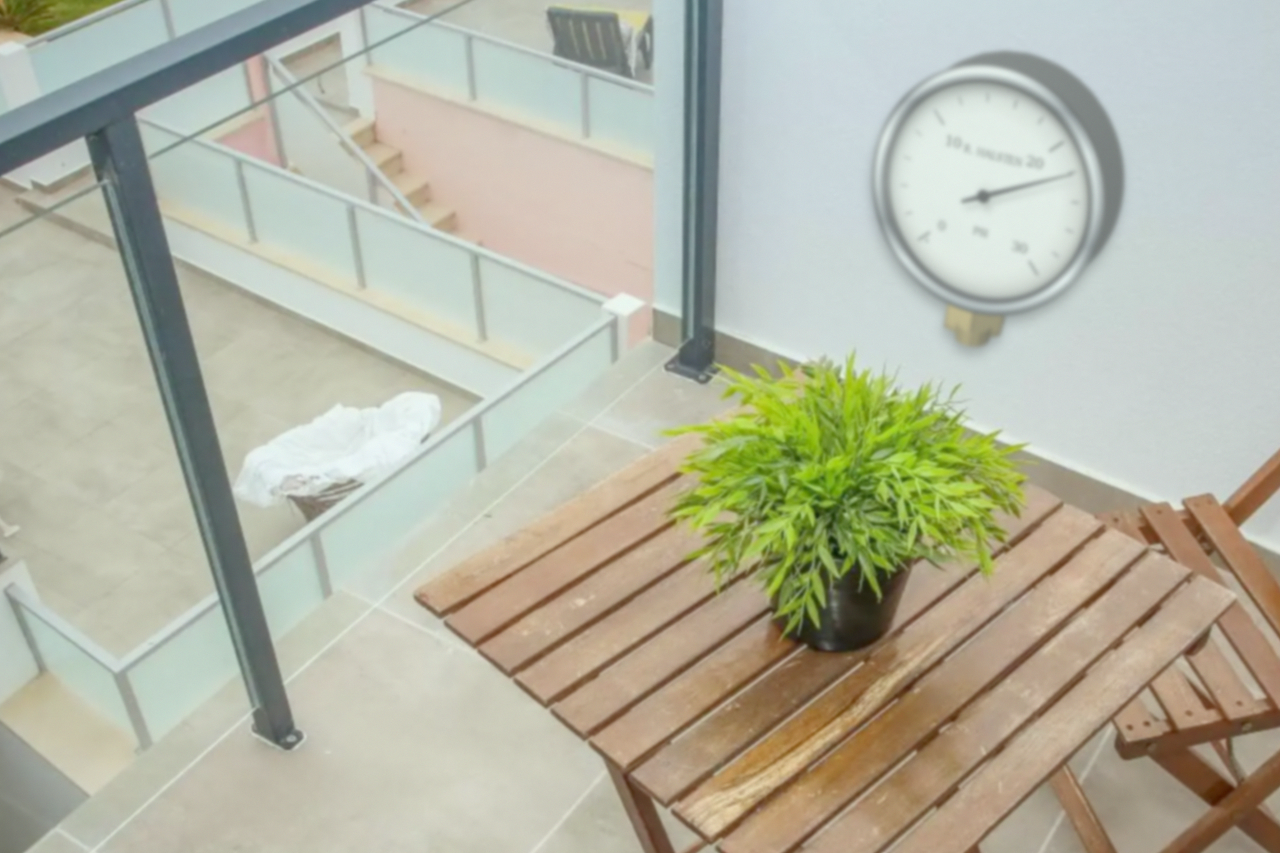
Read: 22 psi
